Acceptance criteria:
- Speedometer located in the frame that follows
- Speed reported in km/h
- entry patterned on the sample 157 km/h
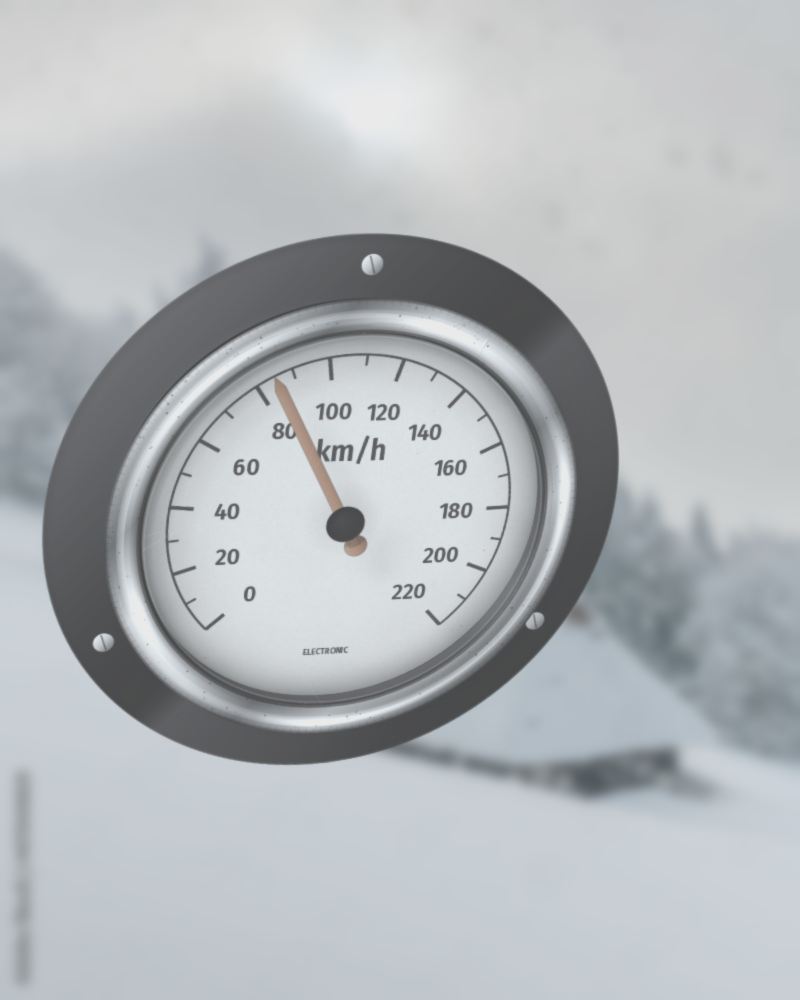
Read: 85 km/h
